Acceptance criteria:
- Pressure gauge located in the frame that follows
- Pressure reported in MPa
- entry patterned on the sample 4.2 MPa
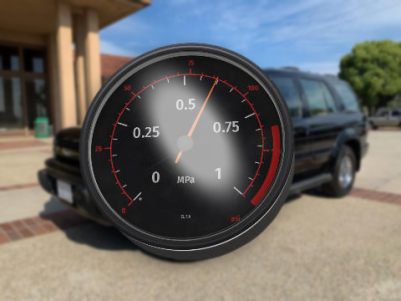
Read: 0.6 MPa
